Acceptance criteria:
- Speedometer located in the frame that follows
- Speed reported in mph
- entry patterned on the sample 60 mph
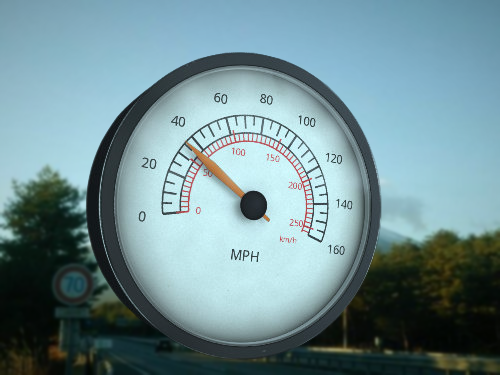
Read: 35 mph
